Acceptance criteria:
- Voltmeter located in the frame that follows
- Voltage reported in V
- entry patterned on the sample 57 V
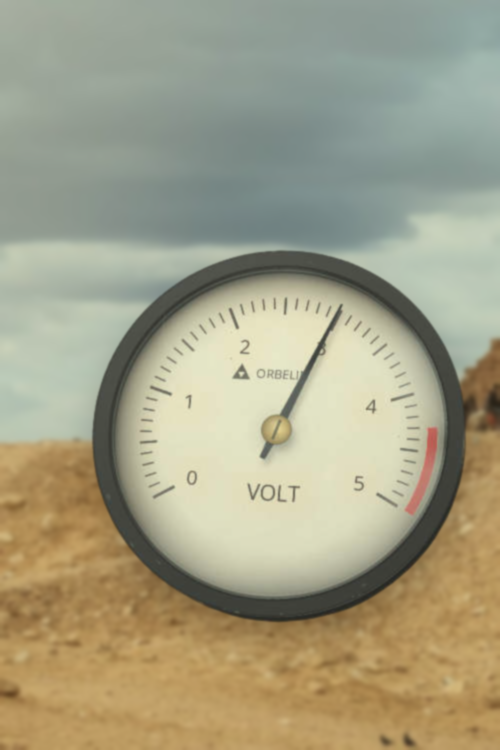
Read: 3 V
